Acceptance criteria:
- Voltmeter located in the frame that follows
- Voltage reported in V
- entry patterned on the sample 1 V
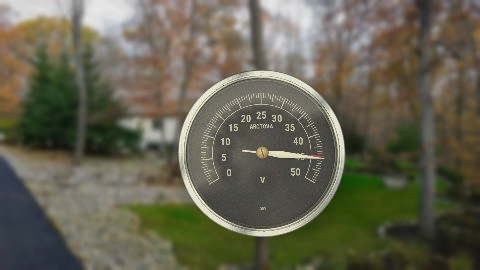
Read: 45 V
